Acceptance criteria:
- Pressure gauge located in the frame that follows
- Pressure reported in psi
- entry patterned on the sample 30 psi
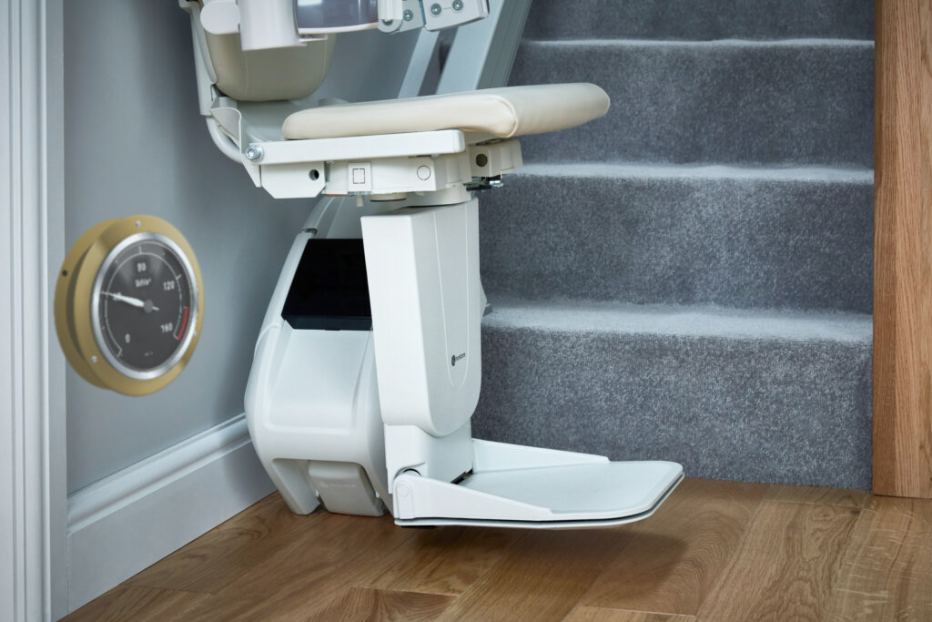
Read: 40 psi
